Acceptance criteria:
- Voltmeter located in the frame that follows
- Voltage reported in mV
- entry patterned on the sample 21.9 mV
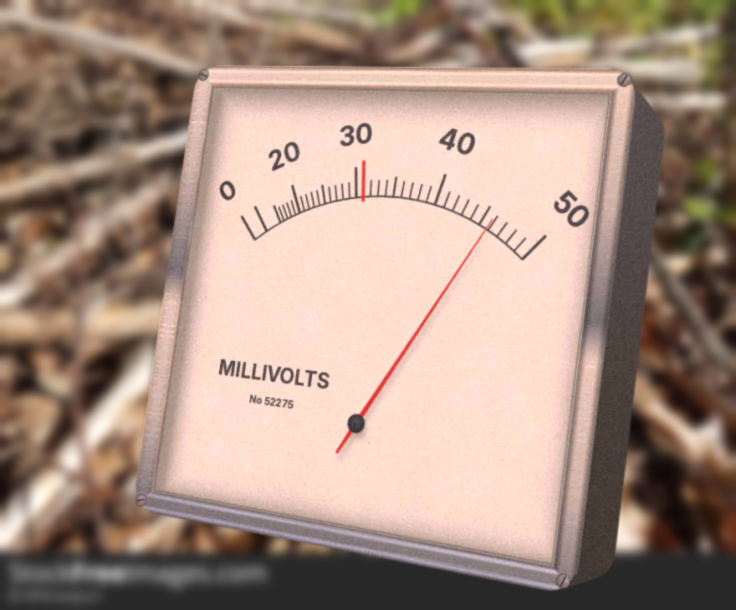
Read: 46 mV
